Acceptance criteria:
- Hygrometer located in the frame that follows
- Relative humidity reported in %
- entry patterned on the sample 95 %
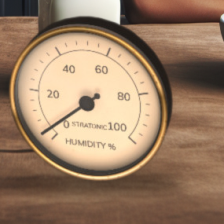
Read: 4 %
